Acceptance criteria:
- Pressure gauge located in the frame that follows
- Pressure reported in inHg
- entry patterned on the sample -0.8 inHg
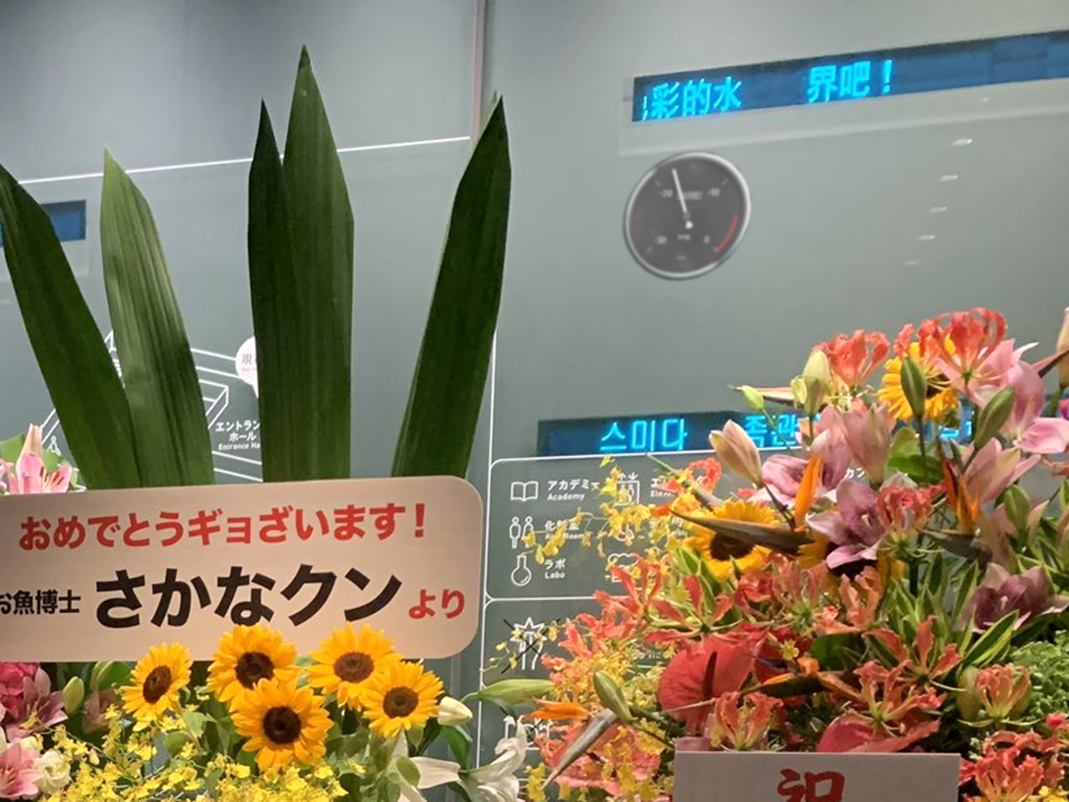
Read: -17.5 inHg
